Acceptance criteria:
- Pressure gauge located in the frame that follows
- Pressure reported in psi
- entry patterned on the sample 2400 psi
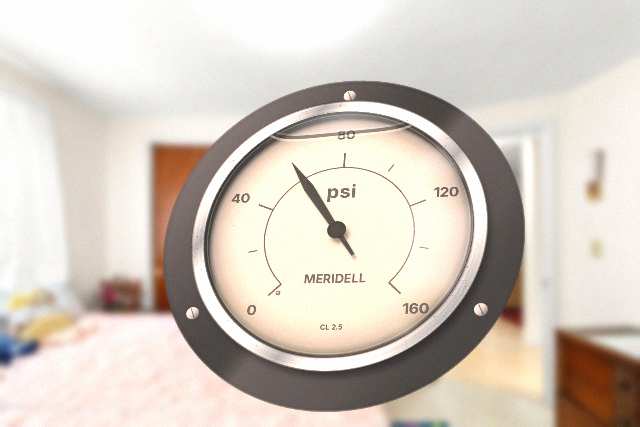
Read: 60 psi
